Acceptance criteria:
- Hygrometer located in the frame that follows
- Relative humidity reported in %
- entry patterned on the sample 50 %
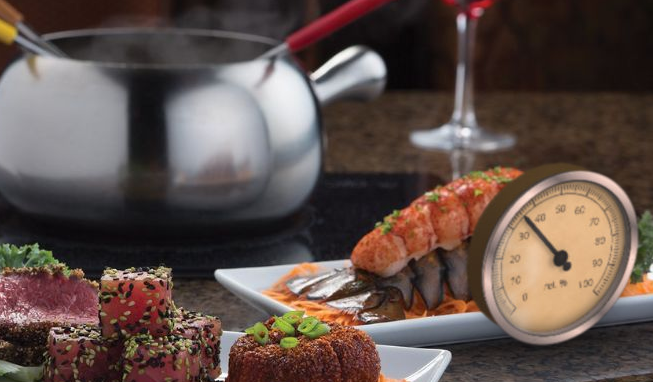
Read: 35 %
